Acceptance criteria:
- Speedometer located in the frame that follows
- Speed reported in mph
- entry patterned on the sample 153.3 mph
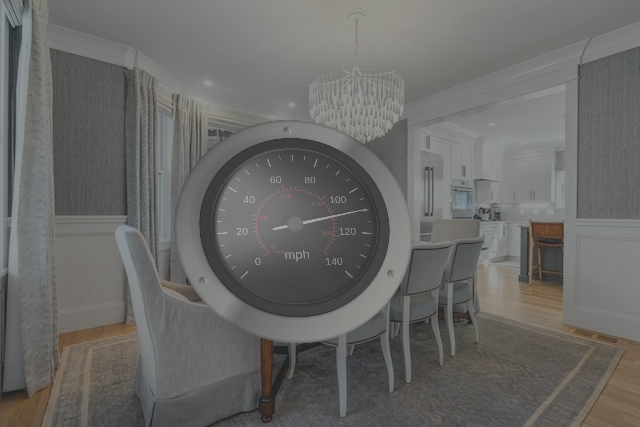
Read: 110 mph
